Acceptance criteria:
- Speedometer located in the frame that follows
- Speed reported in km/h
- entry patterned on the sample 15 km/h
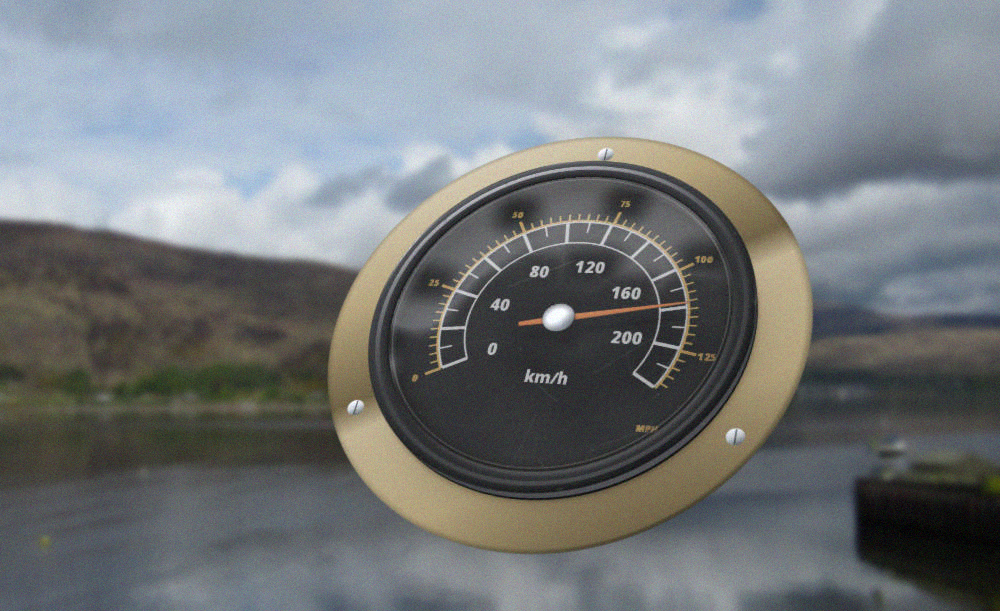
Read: 180 km/h
